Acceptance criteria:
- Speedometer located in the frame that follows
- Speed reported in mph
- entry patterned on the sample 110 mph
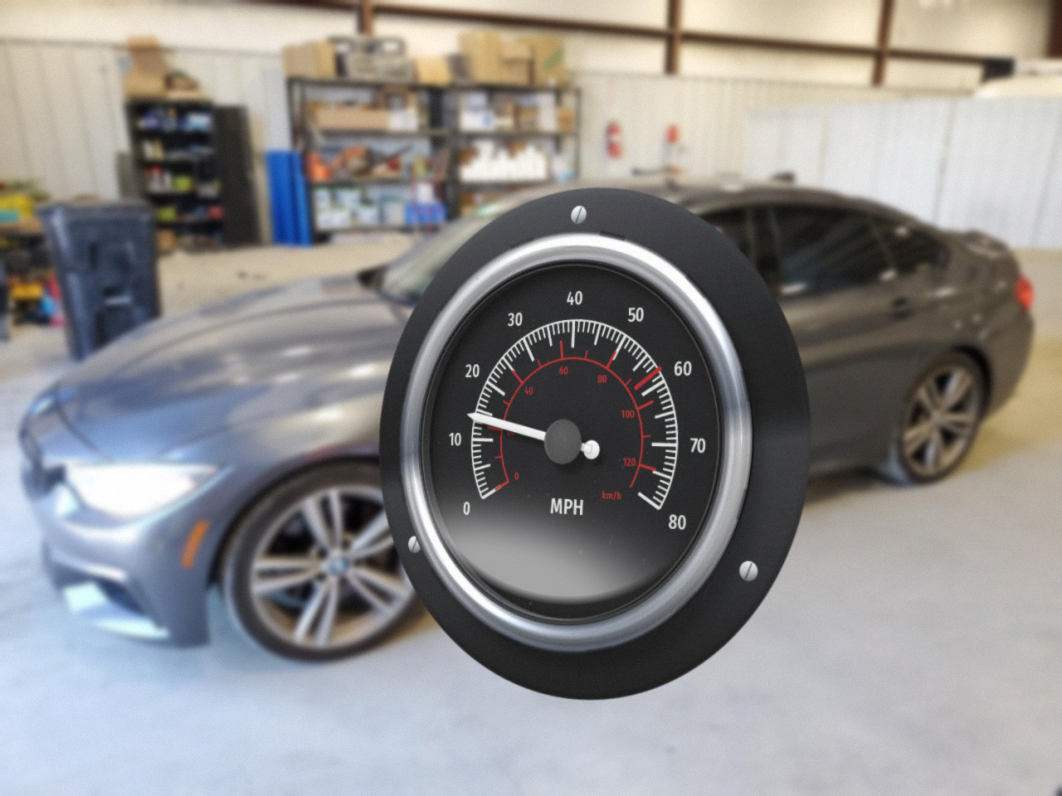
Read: 14 mph
